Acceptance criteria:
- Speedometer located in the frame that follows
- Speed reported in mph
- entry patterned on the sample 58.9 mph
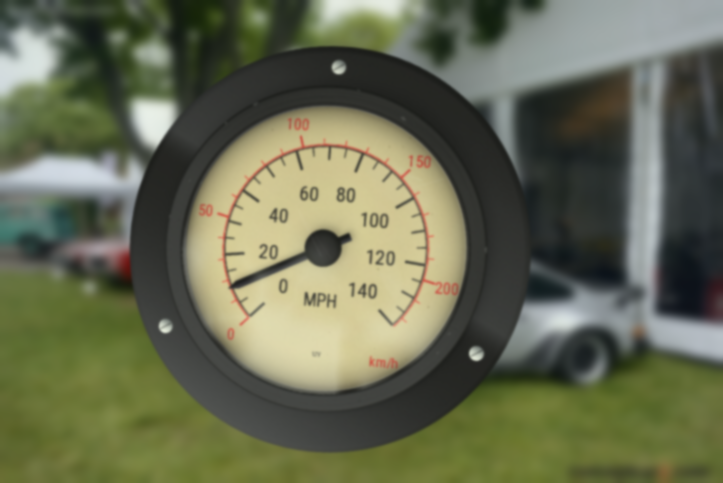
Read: 10 mph
